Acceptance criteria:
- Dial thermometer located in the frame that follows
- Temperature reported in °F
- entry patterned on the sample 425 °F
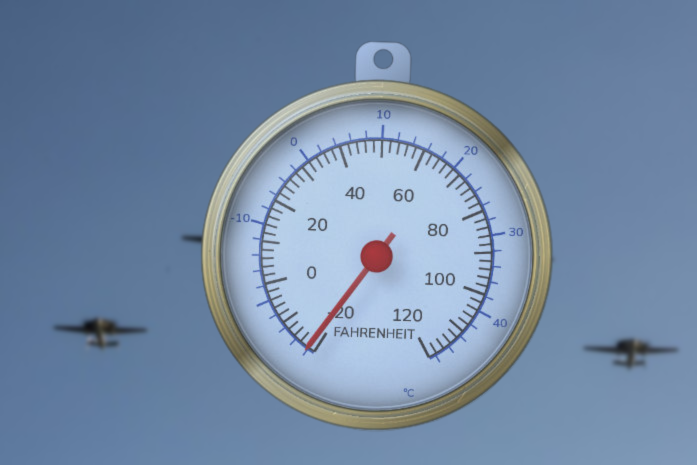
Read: -18 °F
